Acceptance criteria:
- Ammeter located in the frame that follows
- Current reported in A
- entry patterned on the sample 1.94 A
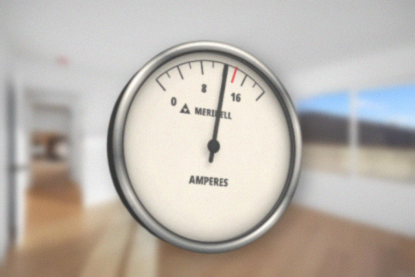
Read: 12 A
